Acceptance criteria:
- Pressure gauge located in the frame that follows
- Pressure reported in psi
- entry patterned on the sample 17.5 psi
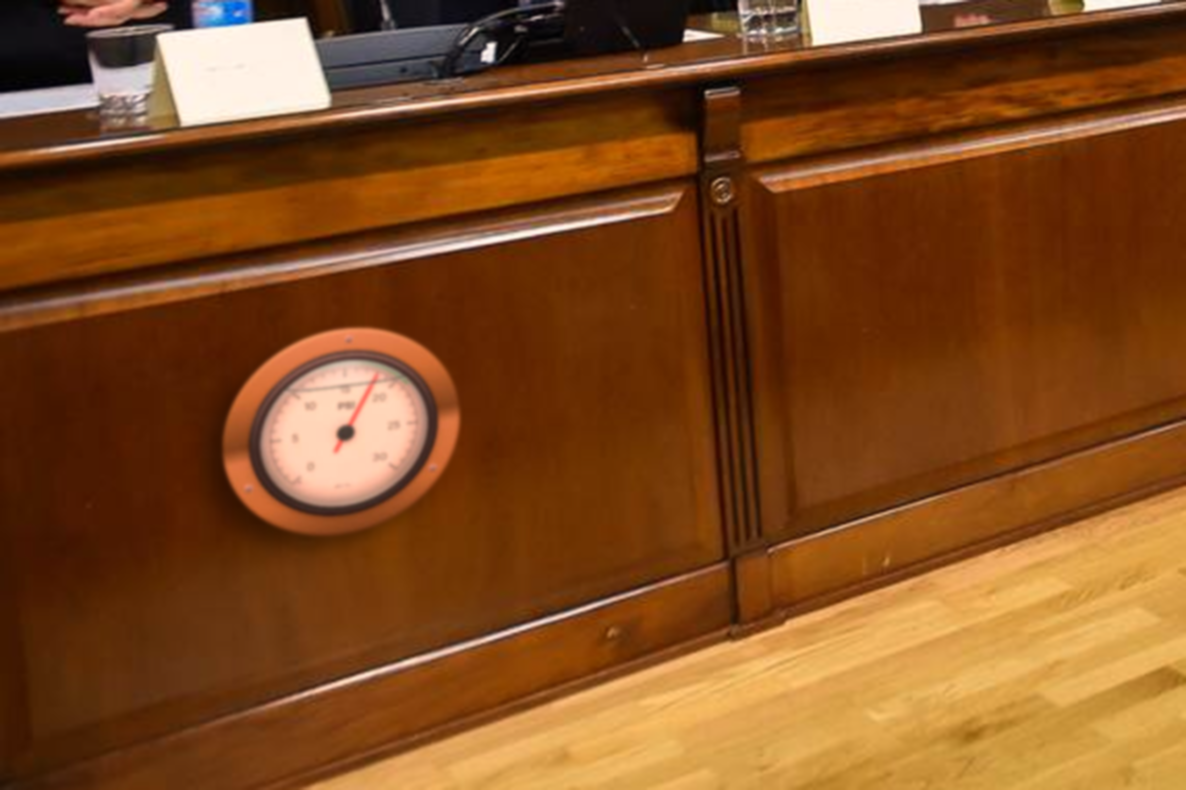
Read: 18 psi
